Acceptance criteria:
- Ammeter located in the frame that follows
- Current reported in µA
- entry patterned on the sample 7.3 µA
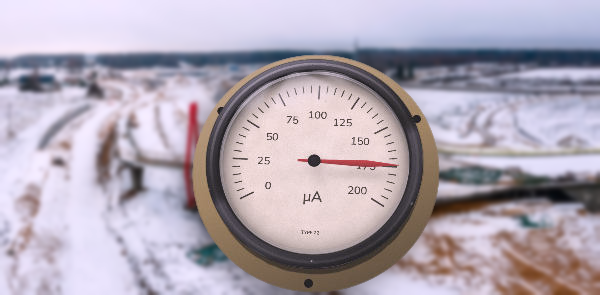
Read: 175 µA
